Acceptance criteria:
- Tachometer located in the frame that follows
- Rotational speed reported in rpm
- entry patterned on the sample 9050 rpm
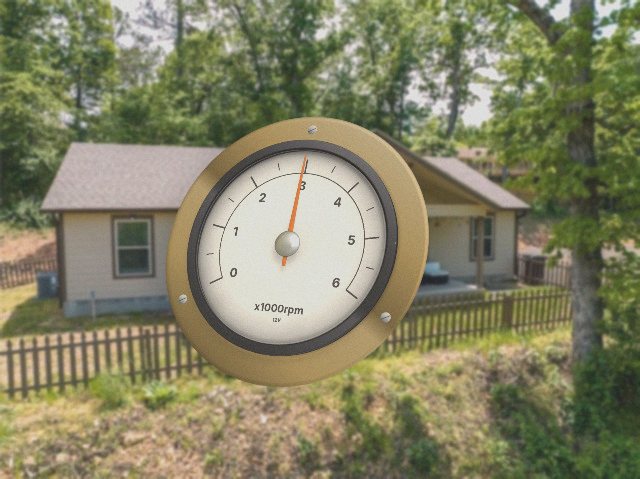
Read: 3000 rpm
